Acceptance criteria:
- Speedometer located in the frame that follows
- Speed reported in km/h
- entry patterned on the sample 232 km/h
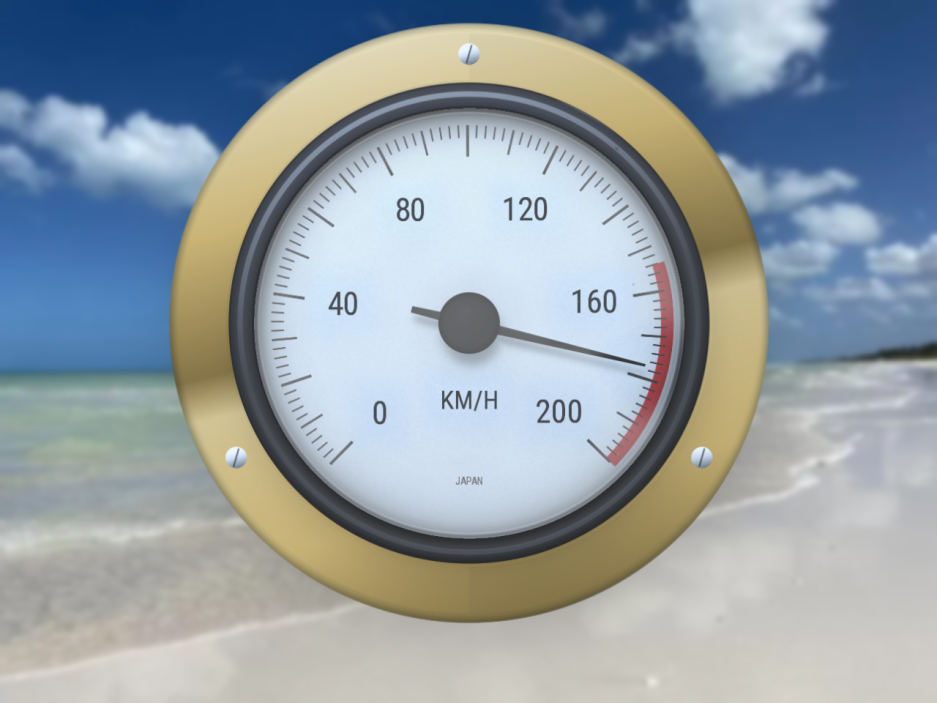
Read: 177 km/h
